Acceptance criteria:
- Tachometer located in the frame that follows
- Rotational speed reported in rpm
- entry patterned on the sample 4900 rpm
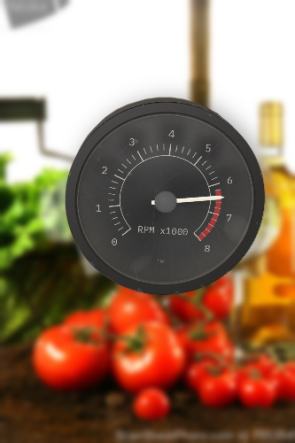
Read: 6400 rpm
